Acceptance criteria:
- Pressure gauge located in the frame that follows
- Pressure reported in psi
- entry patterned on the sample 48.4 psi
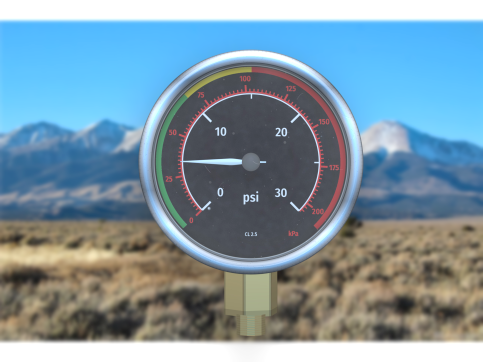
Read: 5 psi
